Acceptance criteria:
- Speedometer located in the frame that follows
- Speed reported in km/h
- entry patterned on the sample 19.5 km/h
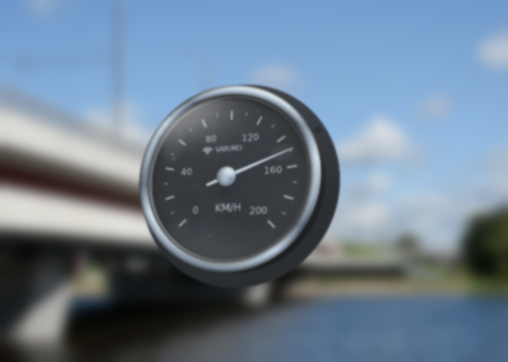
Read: 150 km/h
